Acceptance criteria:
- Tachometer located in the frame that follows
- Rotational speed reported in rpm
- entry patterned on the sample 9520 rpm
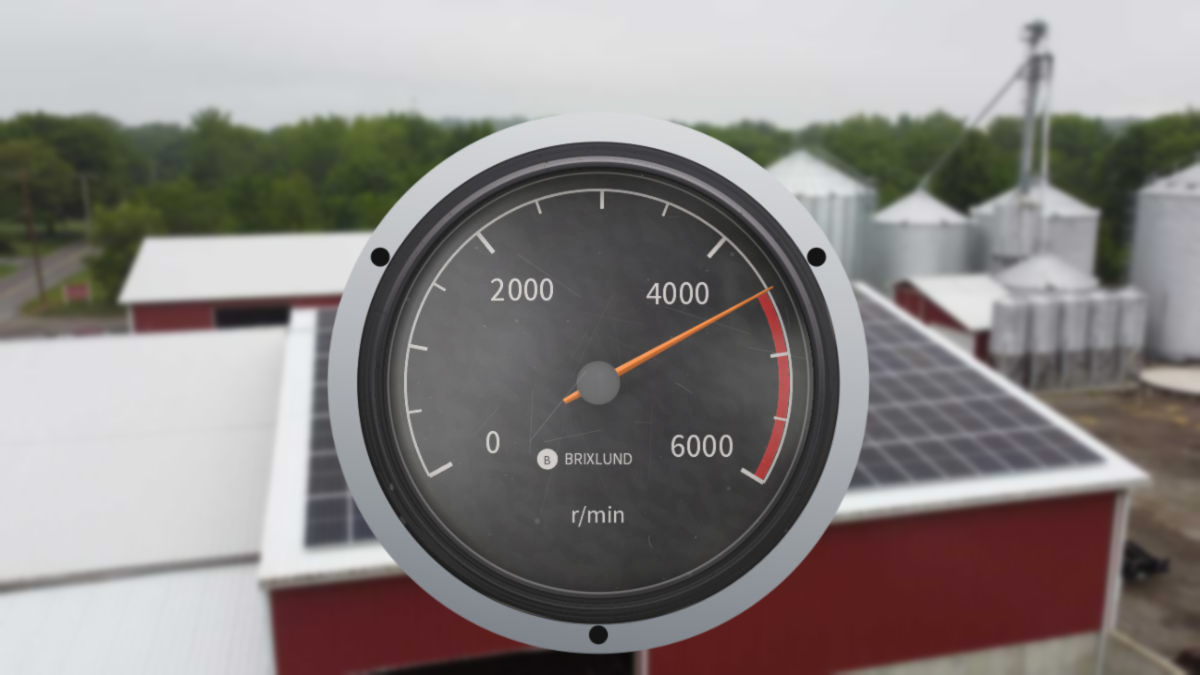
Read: 4500 rpm
